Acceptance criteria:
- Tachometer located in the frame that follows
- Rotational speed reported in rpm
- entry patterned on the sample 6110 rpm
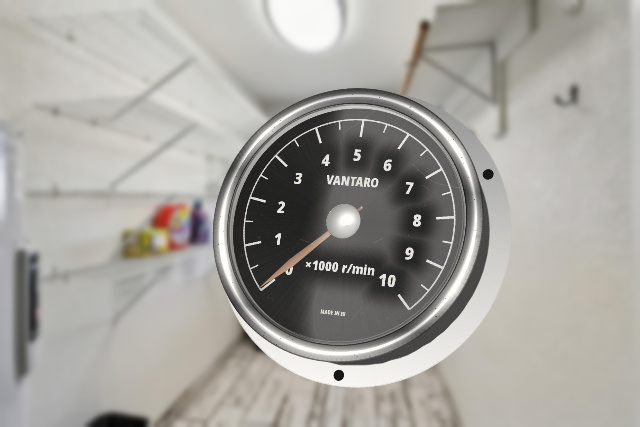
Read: 0 rpm
